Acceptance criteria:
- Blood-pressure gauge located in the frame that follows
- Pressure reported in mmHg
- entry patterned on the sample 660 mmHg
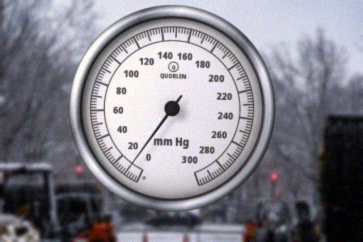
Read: 10 mmHg
